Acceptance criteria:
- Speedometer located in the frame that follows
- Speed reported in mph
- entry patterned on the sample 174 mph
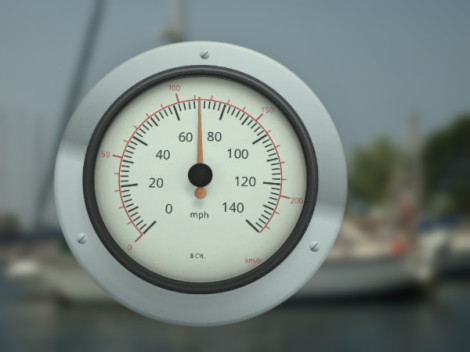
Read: 70 mph
